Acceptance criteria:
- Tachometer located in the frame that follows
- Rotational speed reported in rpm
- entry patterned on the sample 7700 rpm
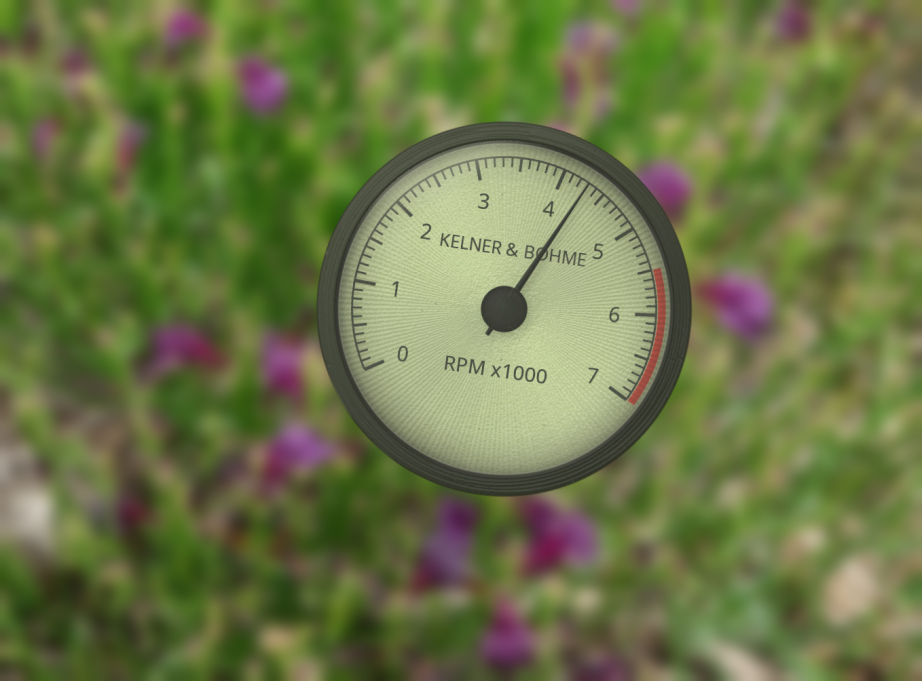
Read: 4300 rpm
